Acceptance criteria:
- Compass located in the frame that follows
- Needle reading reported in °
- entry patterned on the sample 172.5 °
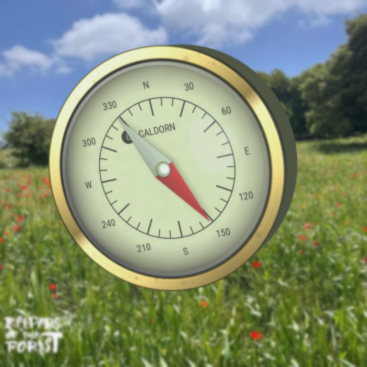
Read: 150 °
